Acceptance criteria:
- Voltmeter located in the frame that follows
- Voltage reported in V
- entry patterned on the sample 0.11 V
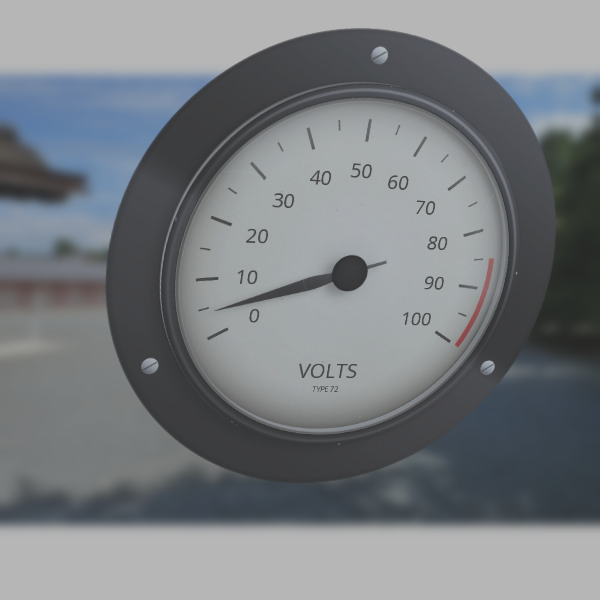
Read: 5 V
